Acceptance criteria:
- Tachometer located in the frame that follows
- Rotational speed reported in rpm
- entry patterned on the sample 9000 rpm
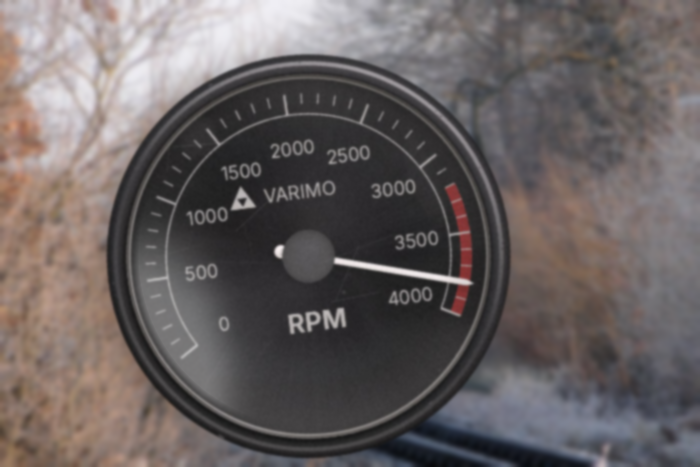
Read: 3800 rpm
